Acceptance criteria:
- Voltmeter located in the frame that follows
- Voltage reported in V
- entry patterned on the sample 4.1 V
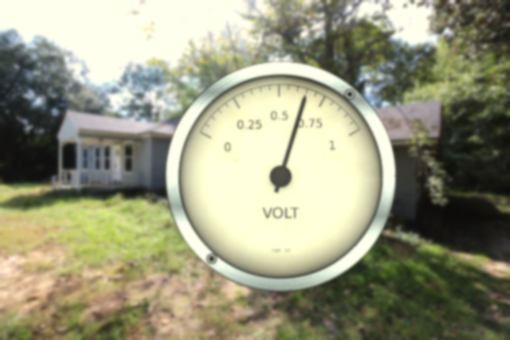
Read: 0.65 V
